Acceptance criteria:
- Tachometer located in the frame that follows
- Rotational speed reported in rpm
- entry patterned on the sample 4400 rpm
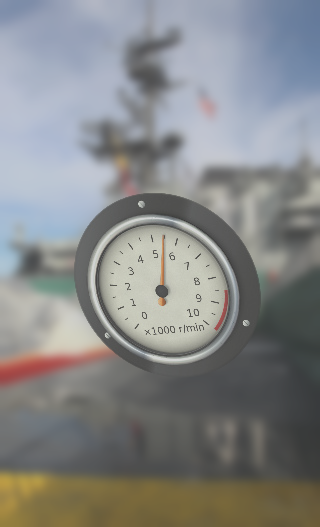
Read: 5500 rpm
